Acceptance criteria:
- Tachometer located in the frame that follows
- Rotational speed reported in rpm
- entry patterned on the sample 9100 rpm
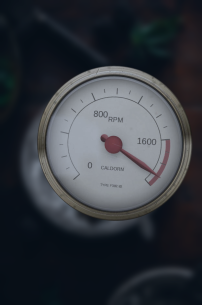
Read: 1900 rpm
